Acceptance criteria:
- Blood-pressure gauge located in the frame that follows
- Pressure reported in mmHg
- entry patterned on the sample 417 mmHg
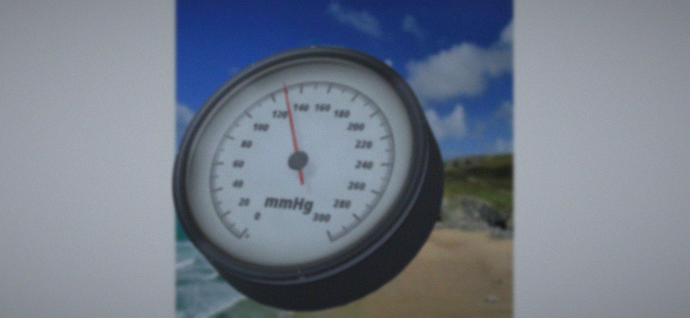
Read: 130 mmHg
